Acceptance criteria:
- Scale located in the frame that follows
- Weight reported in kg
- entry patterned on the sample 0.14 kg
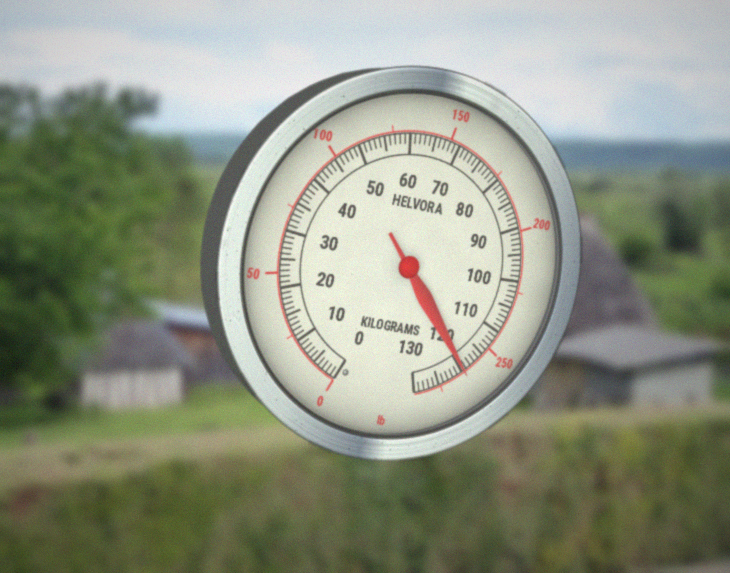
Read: 120 kg
